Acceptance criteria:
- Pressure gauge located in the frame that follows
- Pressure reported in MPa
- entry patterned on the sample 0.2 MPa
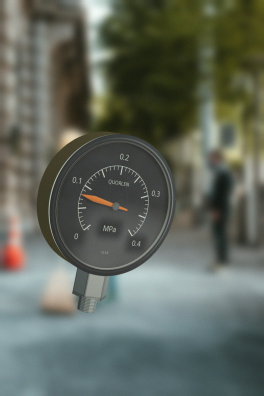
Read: 0.08 MPa
